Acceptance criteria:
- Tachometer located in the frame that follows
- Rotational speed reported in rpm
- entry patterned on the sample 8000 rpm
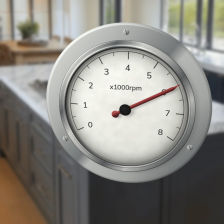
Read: 6000 rpm
